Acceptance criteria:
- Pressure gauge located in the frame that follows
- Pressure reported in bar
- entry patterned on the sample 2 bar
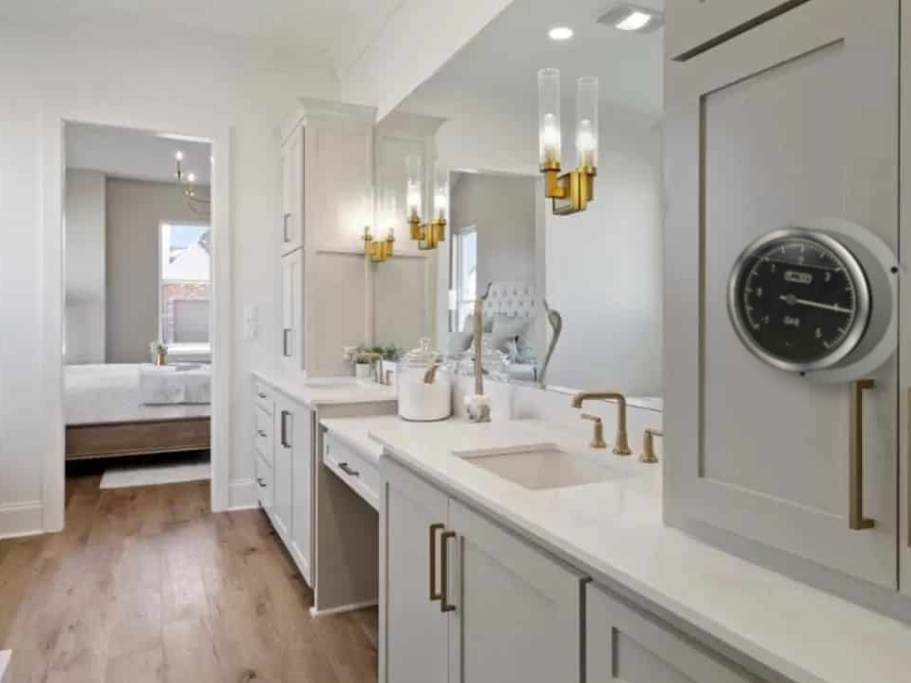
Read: 4 bar
